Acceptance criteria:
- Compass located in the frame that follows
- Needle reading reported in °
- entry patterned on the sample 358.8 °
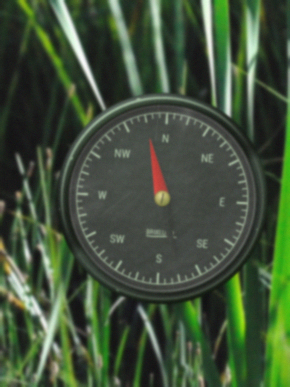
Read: 345 °
